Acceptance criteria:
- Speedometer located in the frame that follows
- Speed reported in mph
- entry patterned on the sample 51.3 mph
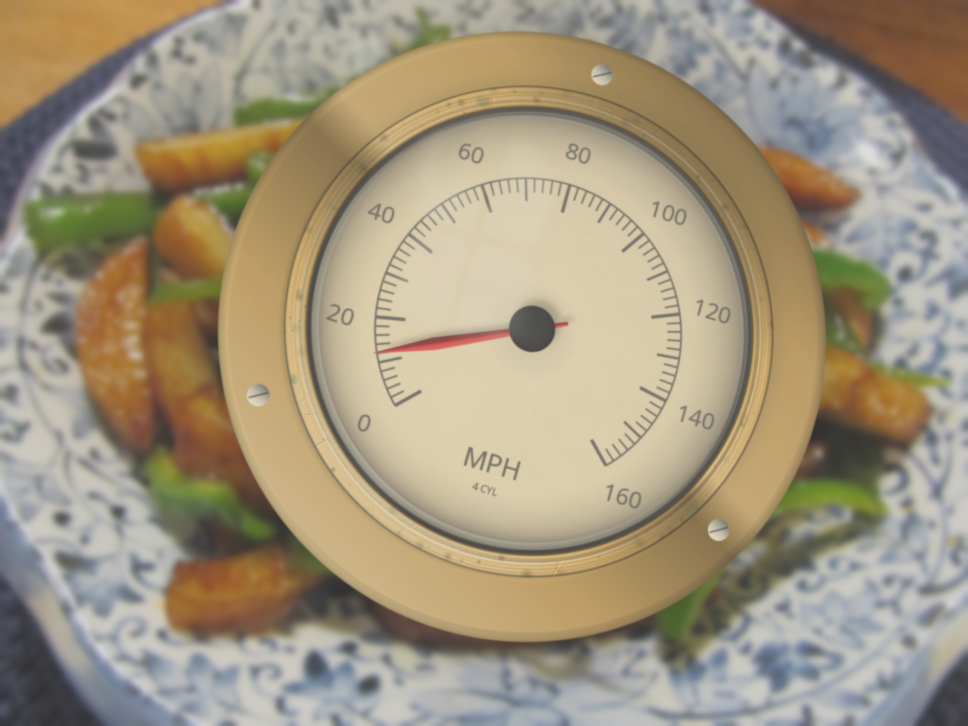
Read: 12 mph
